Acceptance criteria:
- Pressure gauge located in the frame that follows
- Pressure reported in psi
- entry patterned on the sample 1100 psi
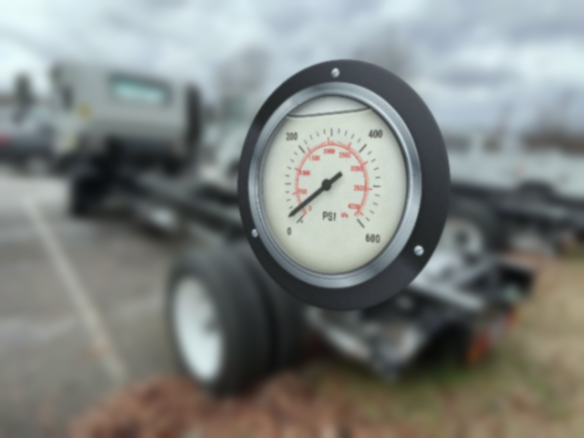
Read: 20 psi
